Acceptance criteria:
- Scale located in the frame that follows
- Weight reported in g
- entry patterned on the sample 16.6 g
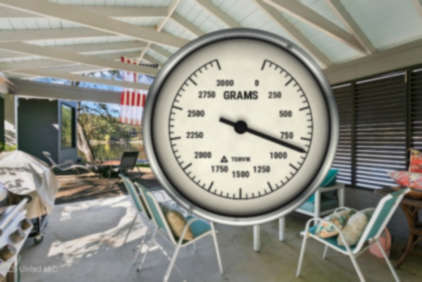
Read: 850 g
